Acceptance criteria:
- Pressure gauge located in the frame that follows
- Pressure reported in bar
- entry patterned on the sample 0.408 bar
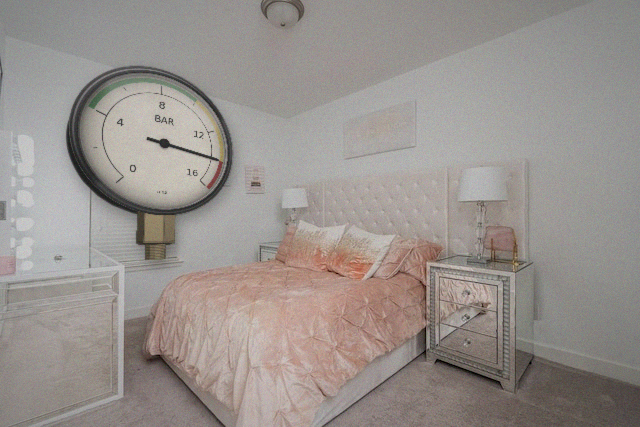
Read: 14 bar
